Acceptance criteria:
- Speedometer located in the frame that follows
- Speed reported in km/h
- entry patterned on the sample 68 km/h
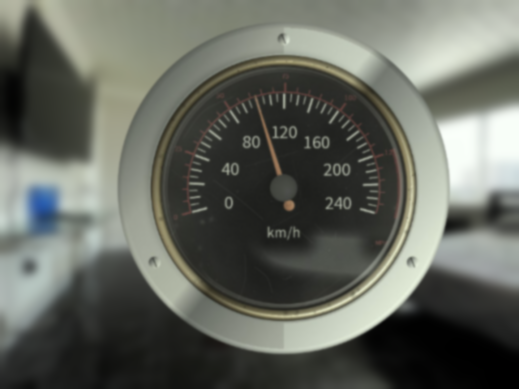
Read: 100 km/h
